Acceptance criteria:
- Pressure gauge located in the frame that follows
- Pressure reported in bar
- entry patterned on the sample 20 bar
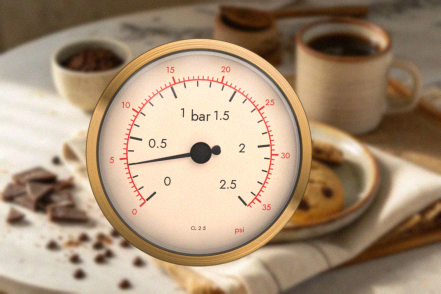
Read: 0.3 bar
